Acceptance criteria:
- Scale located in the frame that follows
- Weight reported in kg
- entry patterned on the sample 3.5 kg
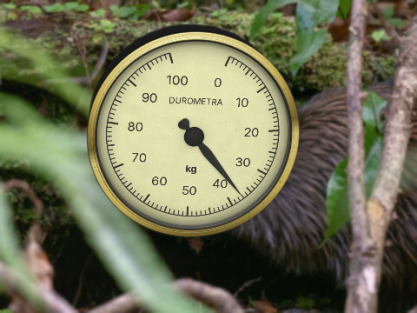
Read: 37 kg
